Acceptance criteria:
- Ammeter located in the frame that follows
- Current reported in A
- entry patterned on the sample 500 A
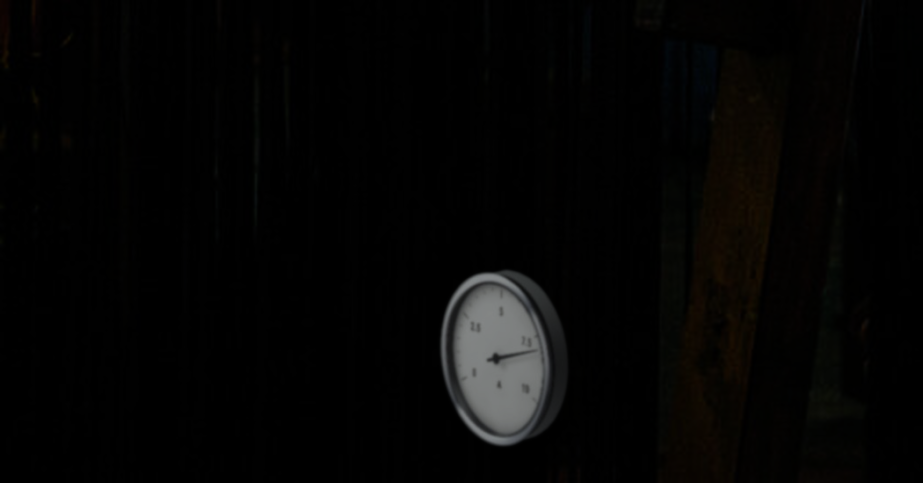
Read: 8 A
